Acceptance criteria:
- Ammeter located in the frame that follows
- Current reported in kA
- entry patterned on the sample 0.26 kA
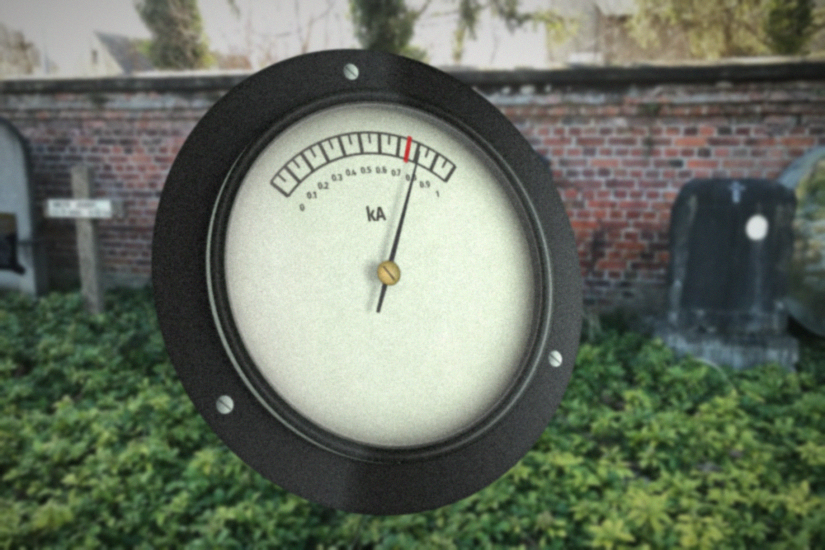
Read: 0.8 kA
